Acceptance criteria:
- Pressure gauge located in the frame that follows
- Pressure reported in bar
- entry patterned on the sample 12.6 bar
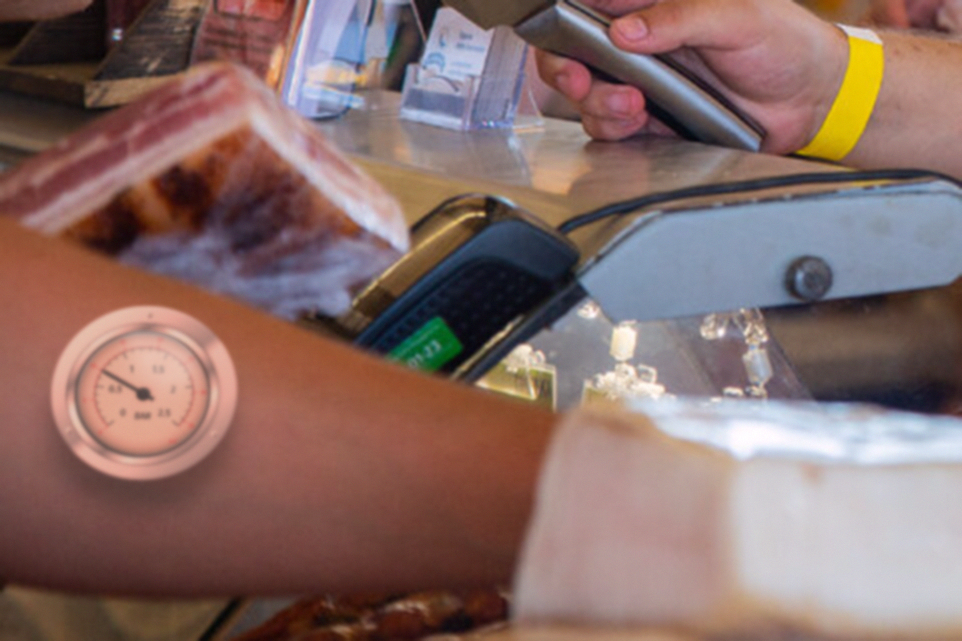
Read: 0.7 bar
